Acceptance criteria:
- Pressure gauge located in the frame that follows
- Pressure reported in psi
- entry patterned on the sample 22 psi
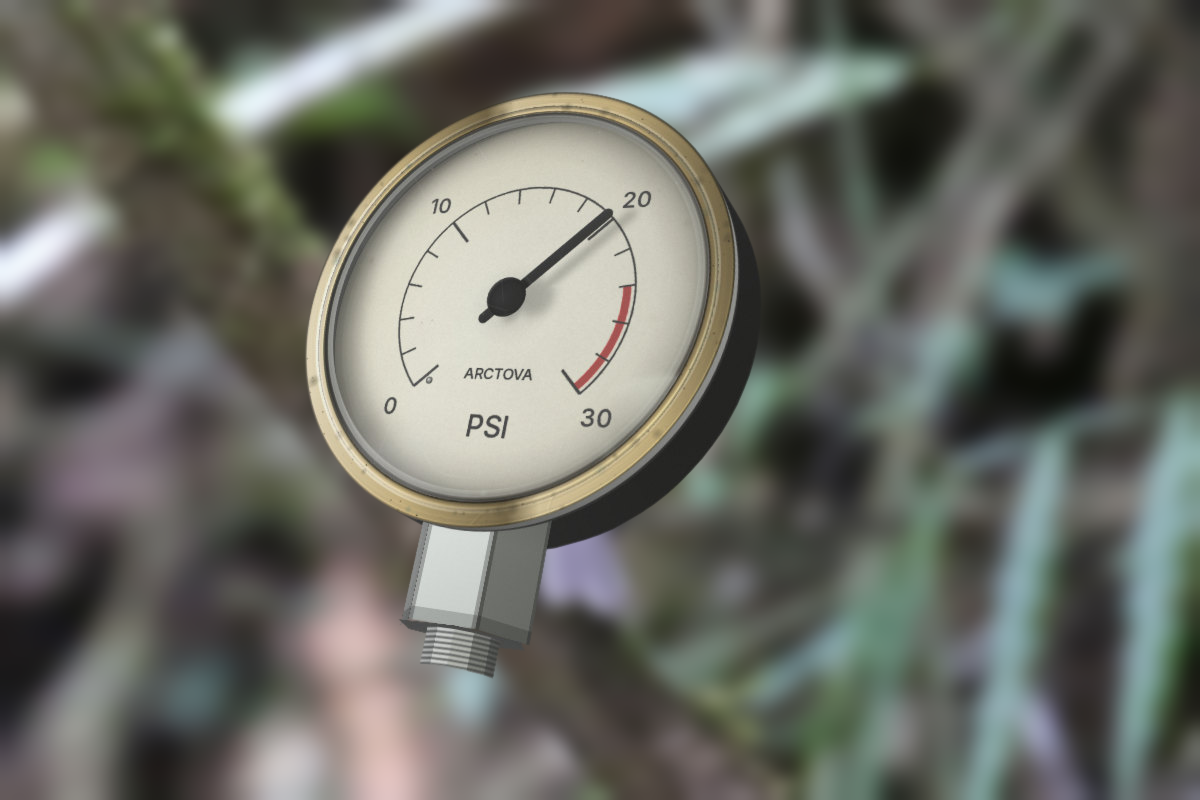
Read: 20 psi
